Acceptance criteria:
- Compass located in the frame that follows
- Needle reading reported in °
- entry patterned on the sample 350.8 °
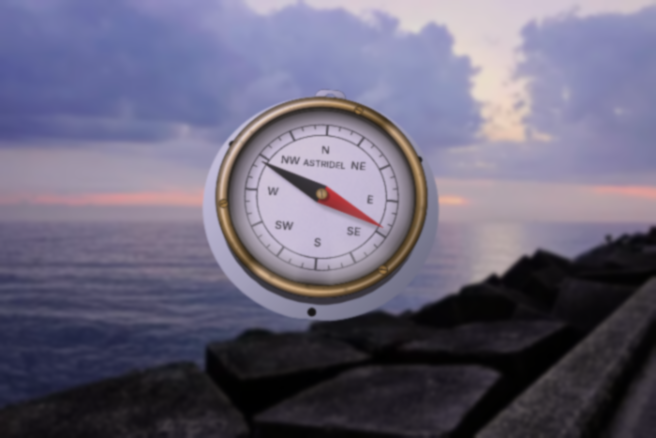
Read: 115 °
